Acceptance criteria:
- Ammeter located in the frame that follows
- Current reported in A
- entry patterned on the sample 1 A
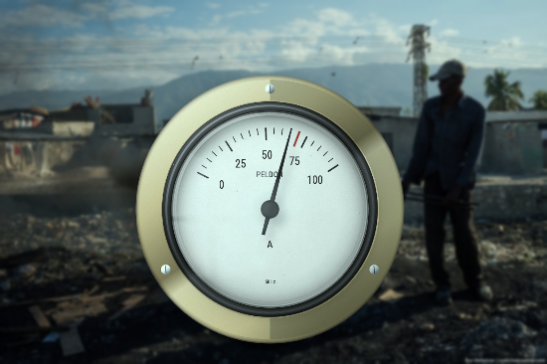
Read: 65 A
